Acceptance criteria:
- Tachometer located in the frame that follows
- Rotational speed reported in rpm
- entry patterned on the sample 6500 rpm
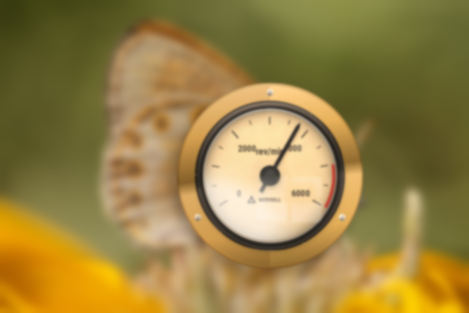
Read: 3750 rpm
